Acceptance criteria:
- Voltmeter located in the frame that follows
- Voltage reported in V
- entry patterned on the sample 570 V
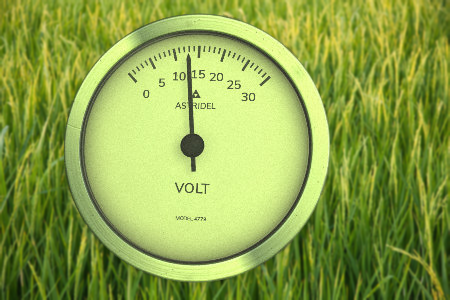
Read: 13 V
